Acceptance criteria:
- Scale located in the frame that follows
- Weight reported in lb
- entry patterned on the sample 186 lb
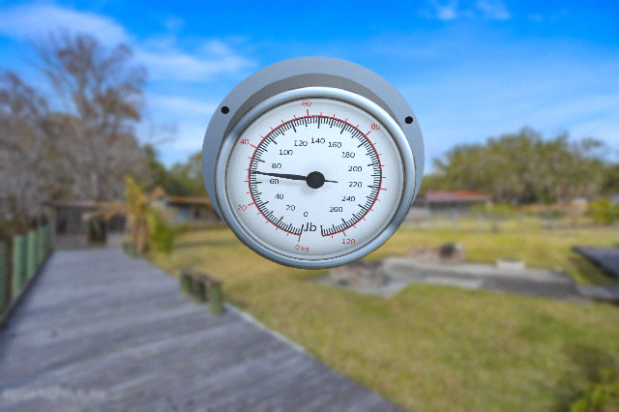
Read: 70 lb
